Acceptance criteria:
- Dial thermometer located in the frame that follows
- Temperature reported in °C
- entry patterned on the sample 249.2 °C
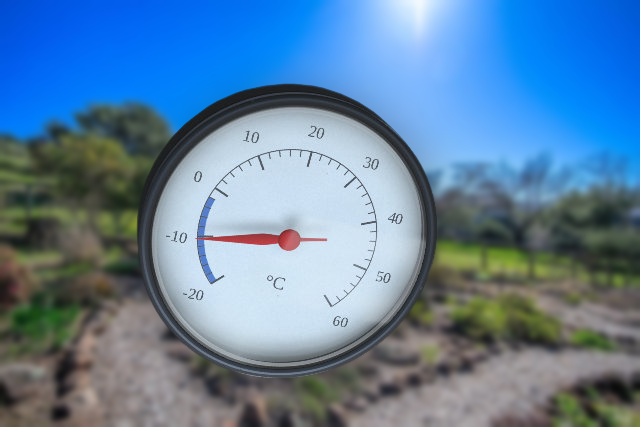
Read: -10 °C
